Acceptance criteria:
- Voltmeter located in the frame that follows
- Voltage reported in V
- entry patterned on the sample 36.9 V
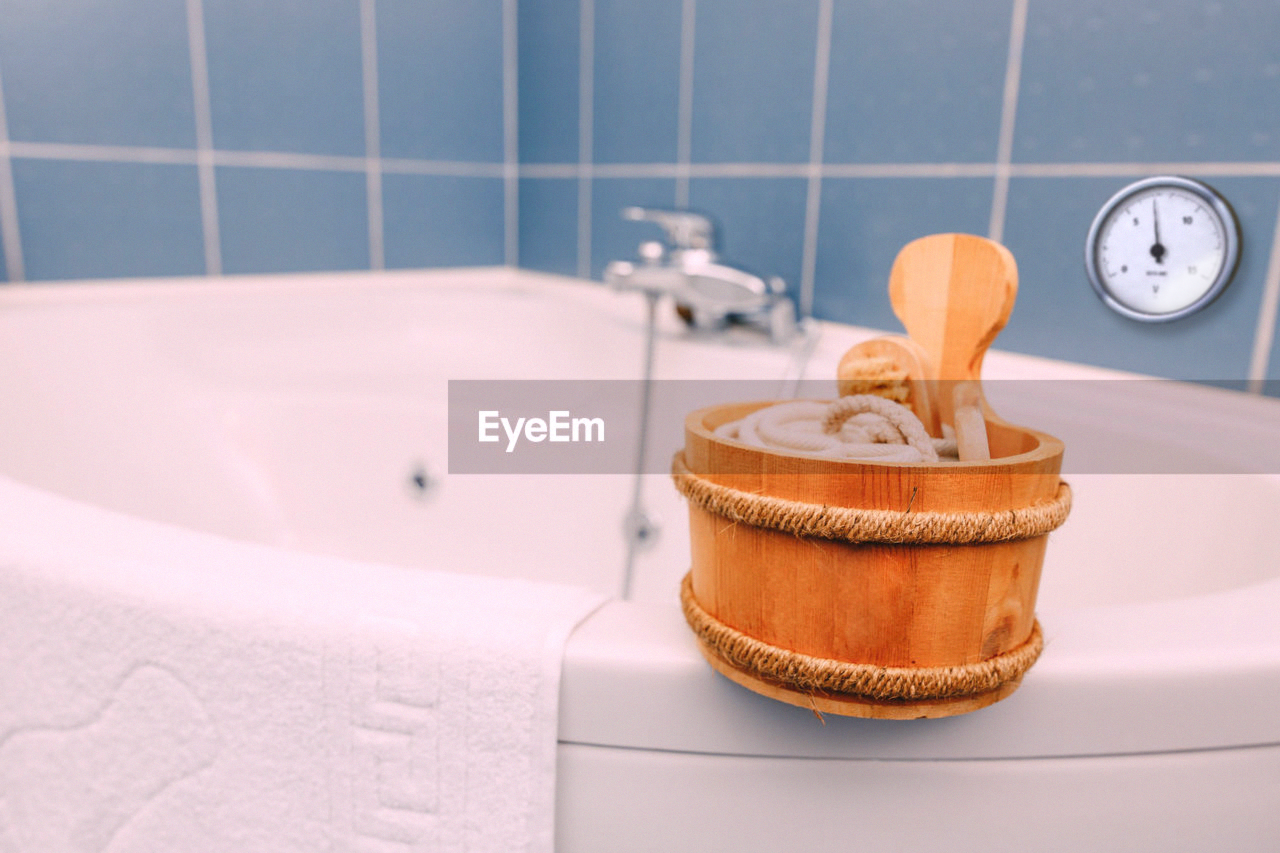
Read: 7 V
